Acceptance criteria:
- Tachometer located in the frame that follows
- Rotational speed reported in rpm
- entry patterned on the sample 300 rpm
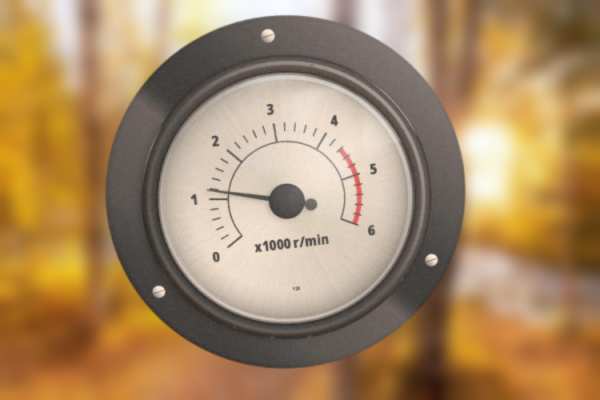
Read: 1200 rpm
